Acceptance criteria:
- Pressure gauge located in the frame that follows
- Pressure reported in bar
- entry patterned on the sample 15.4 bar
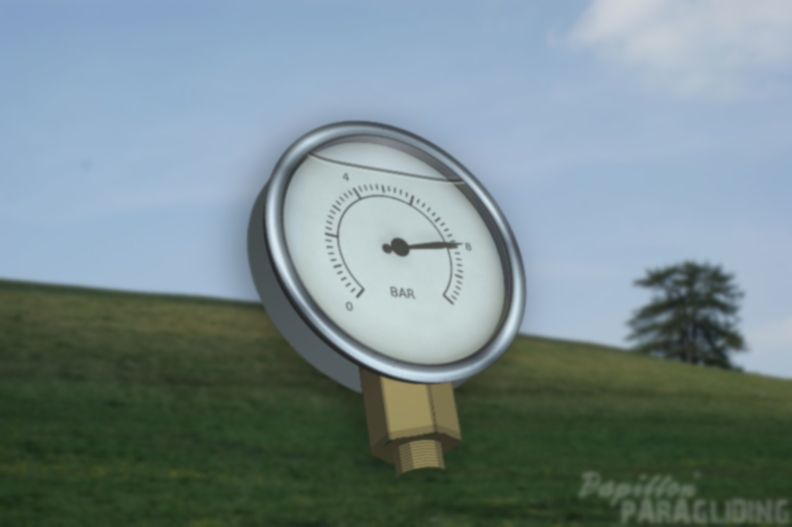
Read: 8 bar
